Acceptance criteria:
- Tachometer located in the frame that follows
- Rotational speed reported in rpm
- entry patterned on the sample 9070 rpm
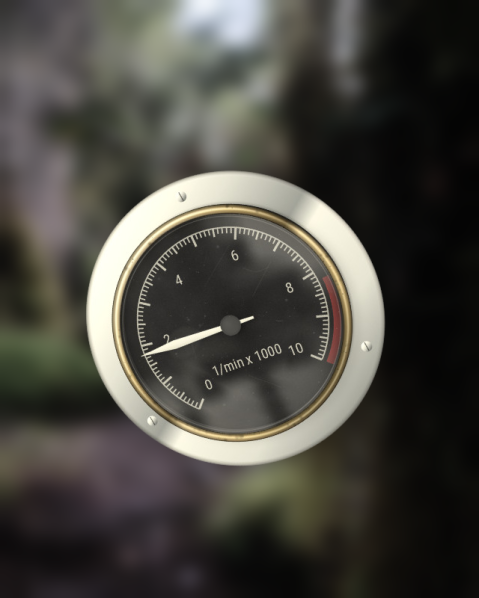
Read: 1800 rpm
